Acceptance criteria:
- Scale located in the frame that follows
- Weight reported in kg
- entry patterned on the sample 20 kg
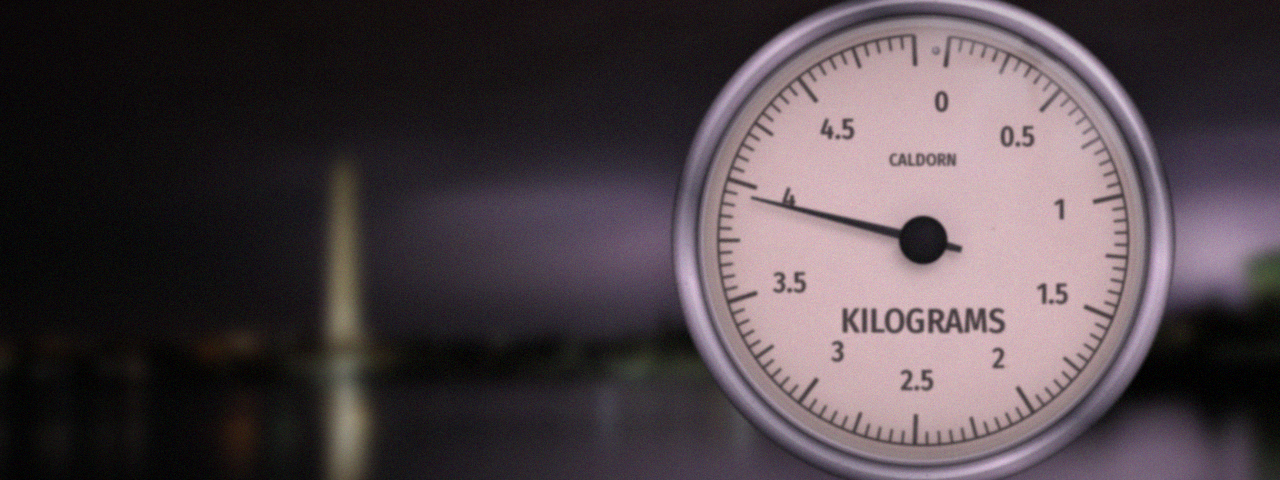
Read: 3.95 kg
